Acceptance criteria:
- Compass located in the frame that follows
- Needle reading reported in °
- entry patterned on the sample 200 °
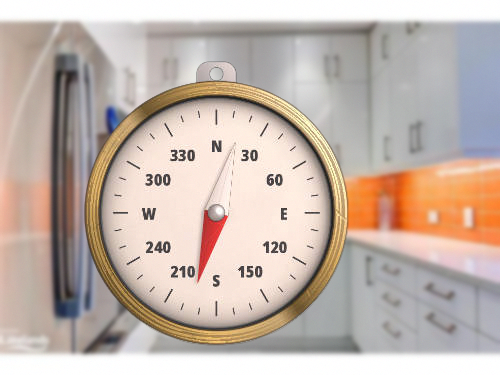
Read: 195 °
